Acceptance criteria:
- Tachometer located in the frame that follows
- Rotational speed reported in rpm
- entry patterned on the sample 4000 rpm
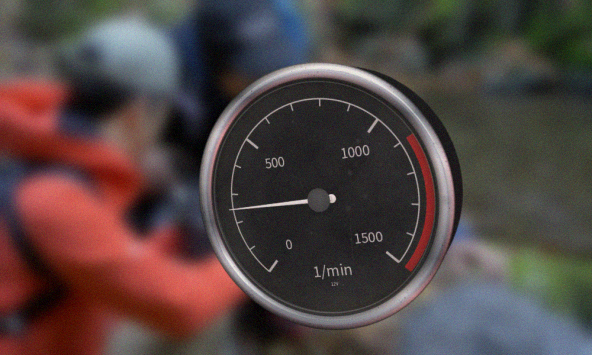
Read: 250 rpm
